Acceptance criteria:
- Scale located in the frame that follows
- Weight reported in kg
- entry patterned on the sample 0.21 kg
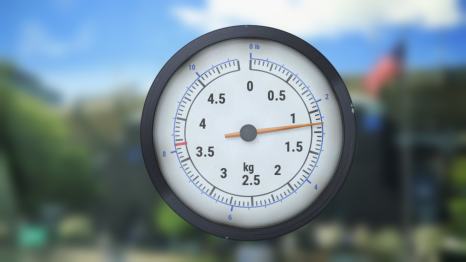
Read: 1.15 kg
